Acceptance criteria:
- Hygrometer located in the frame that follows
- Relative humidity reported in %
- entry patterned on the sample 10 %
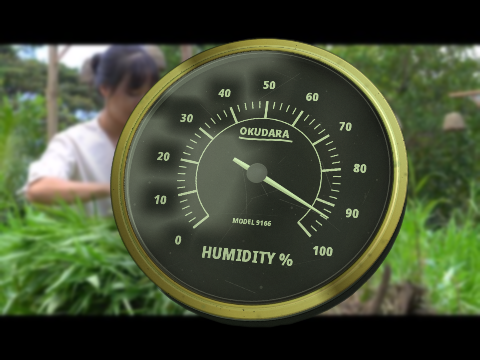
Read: 94 %
